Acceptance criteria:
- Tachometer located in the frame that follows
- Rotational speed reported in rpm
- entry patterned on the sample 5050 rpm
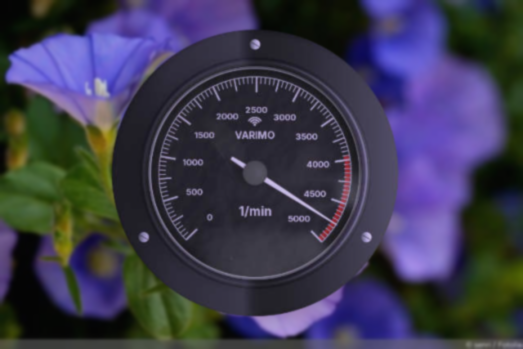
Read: 4750 rpm
